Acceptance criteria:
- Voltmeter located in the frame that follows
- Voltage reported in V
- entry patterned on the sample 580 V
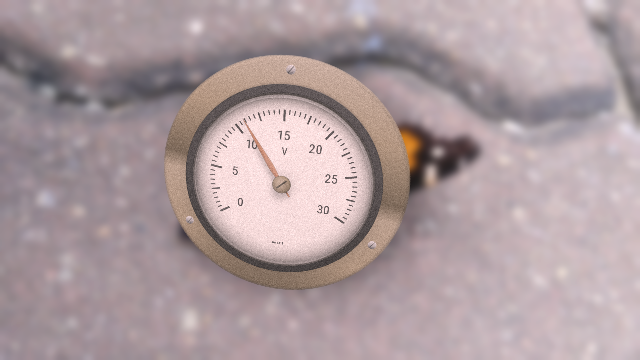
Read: 11 V
